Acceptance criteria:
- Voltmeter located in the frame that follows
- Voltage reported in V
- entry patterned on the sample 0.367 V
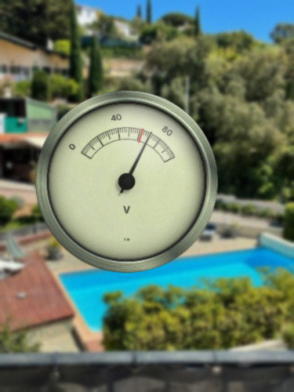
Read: 70 V
